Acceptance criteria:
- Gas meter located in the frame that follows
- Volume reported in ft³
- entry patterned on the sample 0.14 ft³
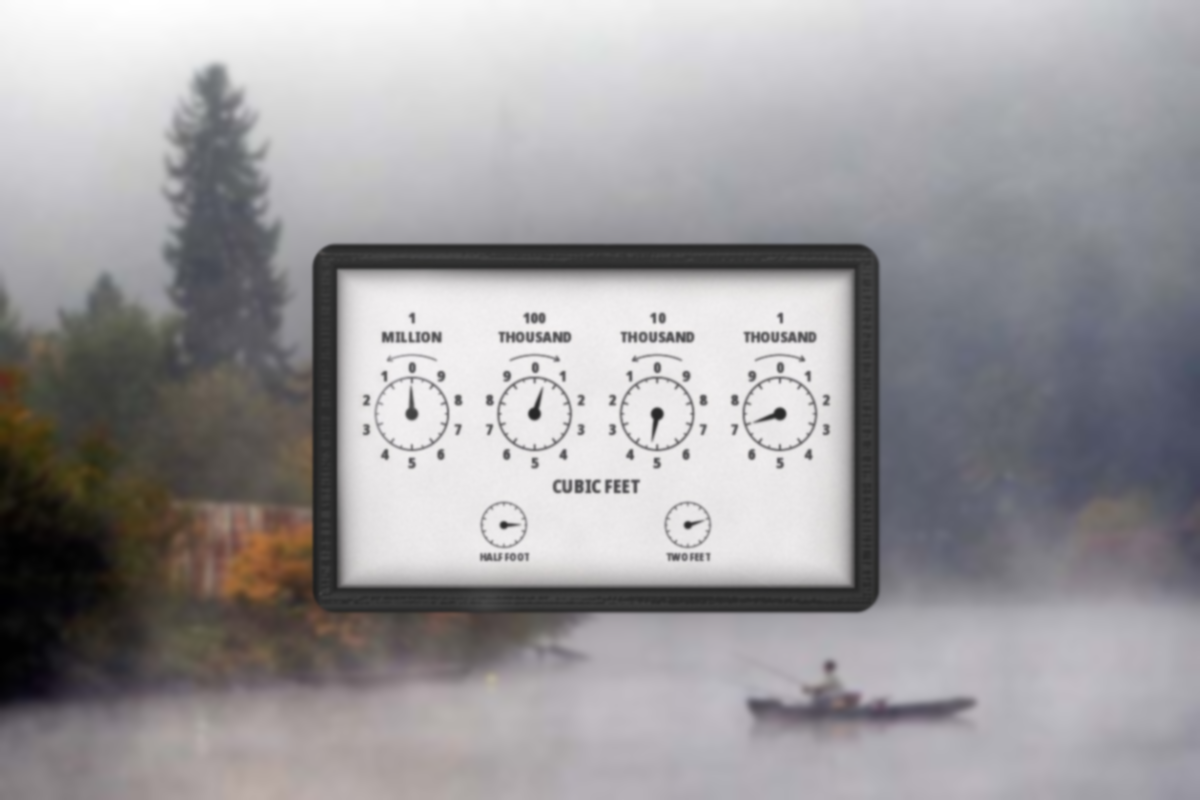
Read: 4700 ft³
